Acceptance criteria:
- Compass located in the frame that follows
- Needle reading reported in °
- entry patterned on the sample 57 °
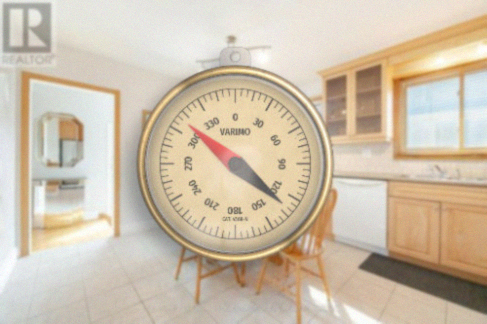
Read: 310 °
